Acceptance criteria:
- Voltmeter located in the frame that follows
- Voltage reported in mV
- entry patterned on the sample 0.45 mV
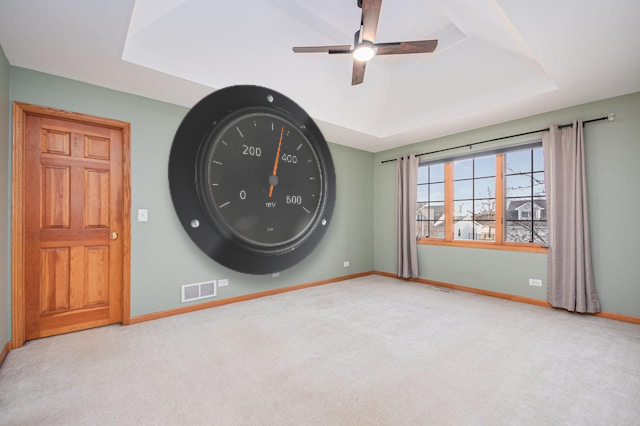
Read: 325 mV
